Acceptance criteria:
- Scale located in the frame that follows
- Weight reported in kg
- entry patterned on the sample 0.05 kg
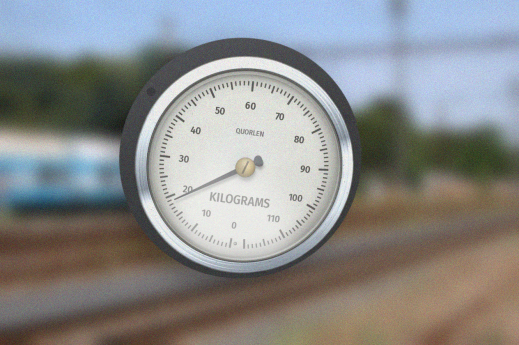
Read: 19 kg
